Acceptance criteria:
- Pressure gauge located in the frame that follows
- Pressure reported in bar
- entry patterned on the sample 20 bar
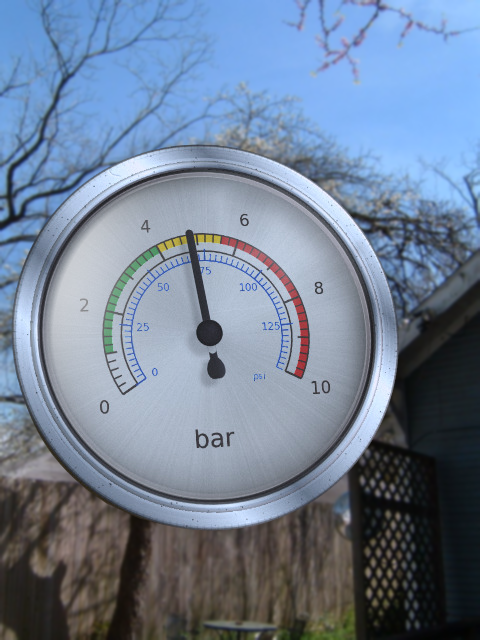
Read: 4.8 bar
